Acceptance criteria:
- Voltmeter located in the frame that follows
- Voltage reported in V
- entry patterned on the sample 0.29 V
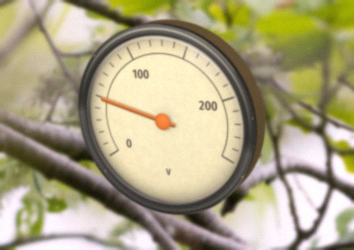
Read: 50 V
